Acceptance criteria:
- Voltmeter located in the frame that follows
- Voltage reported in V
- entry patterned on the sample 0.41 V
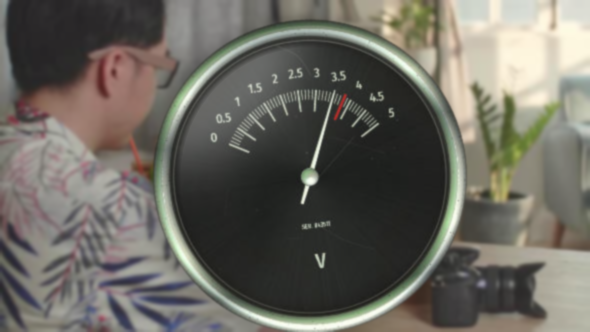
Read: 3.5 V
